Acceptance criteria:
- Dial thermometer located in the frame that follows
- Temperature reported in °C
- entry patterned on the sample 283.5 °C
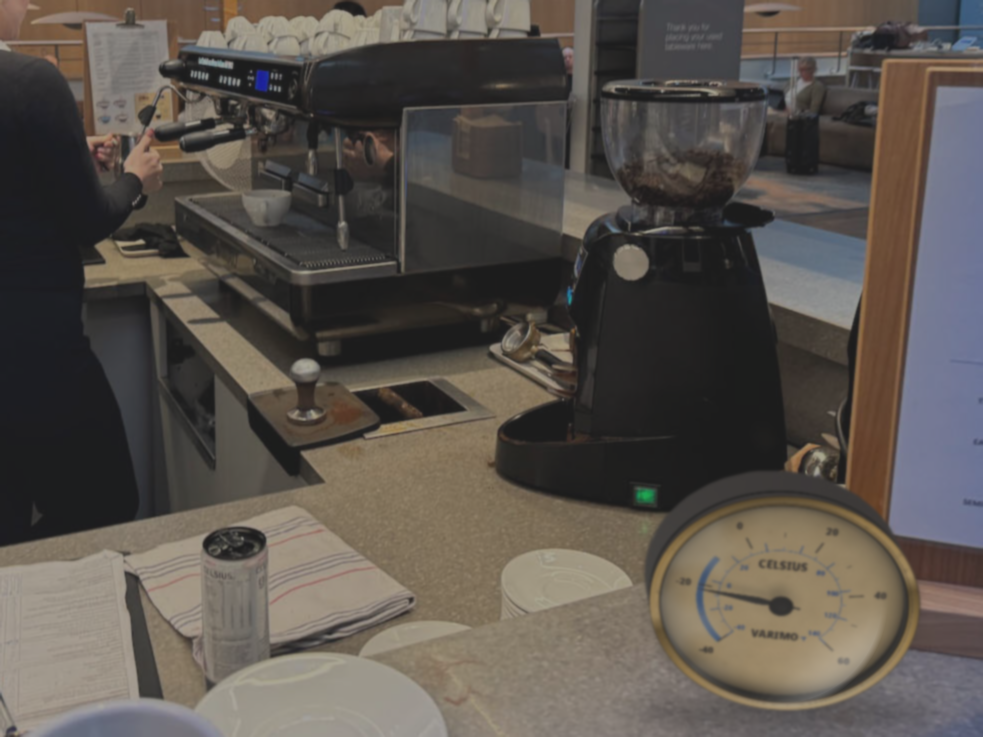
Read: -20 °C
